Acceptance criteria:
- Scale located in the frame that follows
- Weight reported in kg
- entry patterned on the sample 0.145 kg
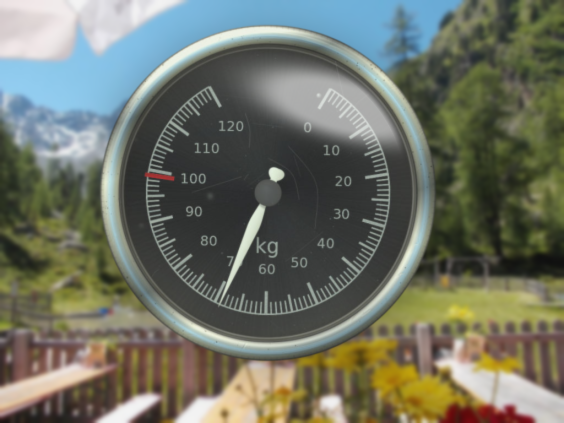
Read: 69 kg
